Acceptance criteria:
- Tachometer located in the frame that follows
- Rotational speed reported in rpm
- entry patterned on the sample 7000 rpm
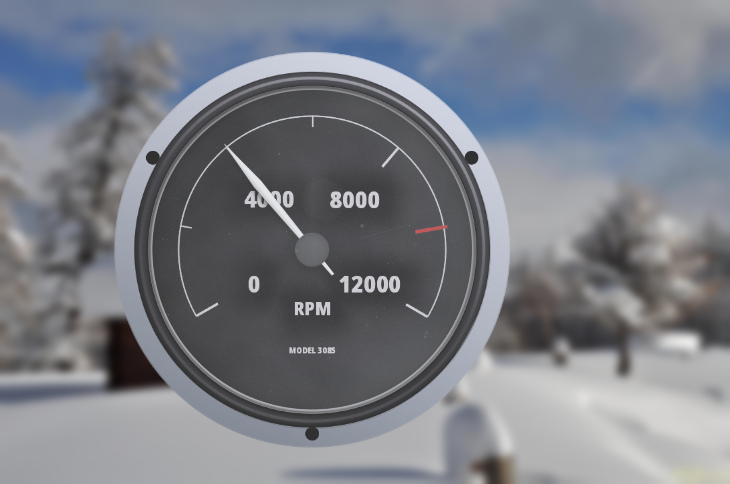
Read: 4000 rpm
